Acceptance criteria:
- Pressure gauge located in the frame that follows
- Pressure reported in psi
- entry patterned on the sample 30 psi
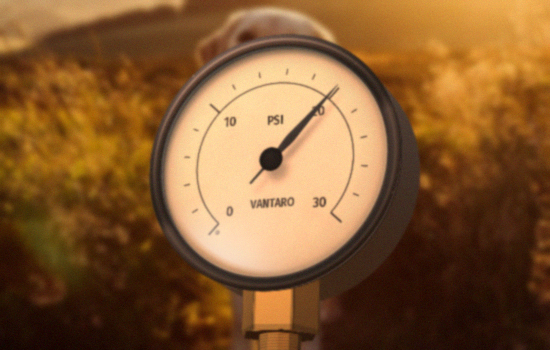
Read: 20 psi
